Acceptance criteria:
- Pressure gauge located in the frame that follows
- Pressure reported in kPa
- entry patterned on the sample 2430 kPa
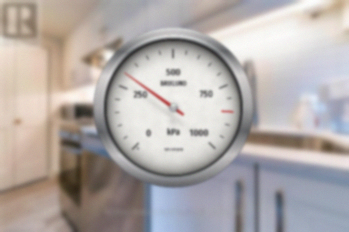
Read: 300 kPa
